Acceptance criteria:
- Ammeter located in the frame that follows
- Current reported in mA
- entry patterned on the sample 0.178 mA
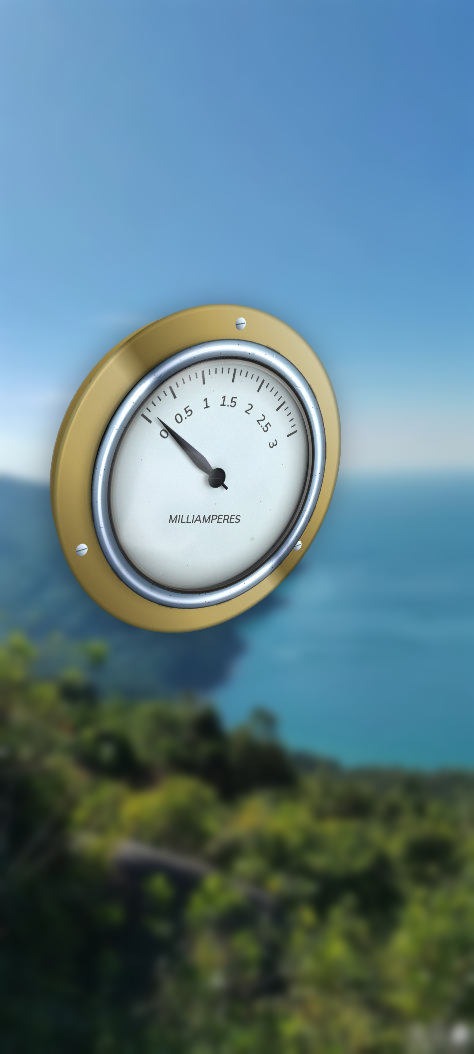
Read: 0.1 mA
